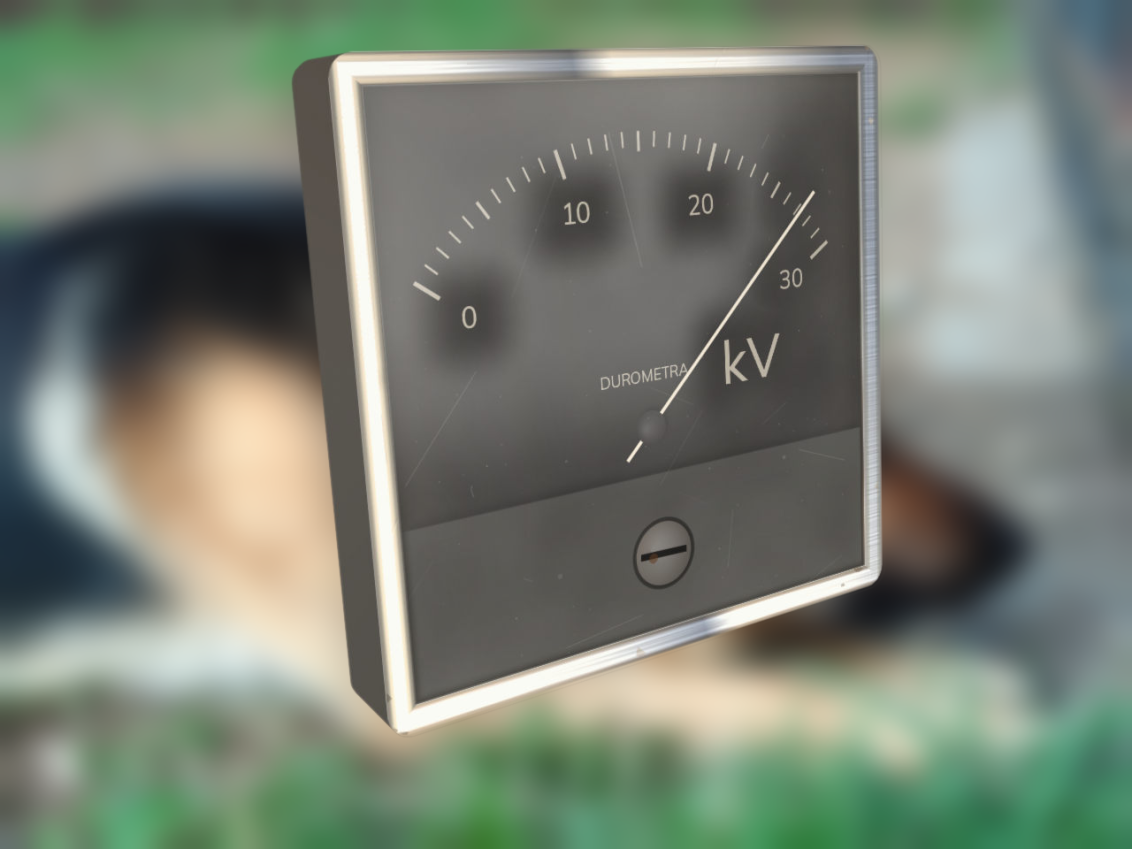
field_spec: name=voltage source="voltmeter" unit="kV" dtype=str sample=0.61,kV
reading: 27,kV
